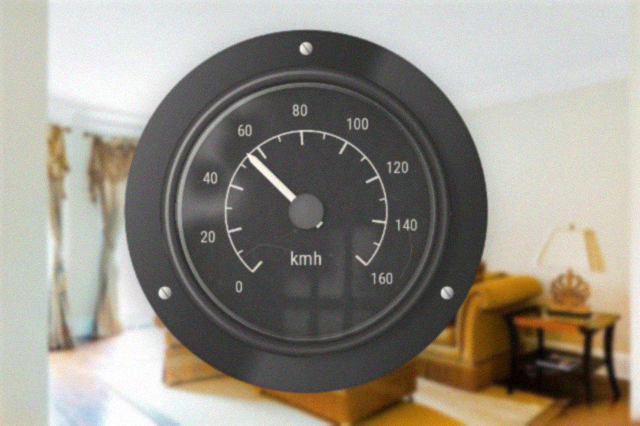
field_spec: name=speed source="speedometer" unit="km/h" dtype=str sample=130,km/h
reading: 55,km/h
